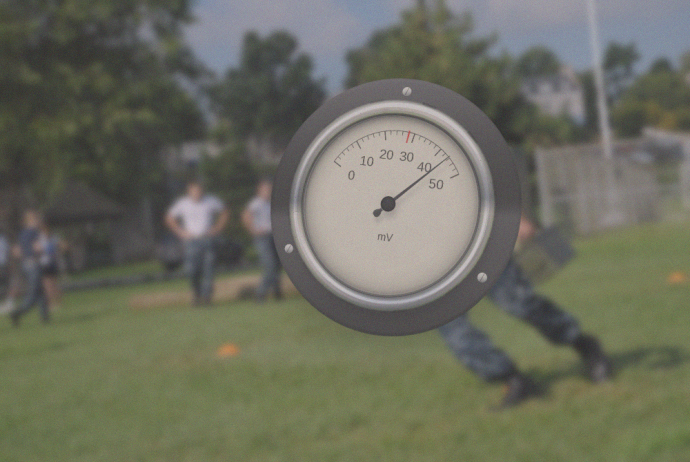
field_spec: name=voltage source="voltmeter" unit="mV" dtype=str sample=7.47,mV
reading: 44,mV
